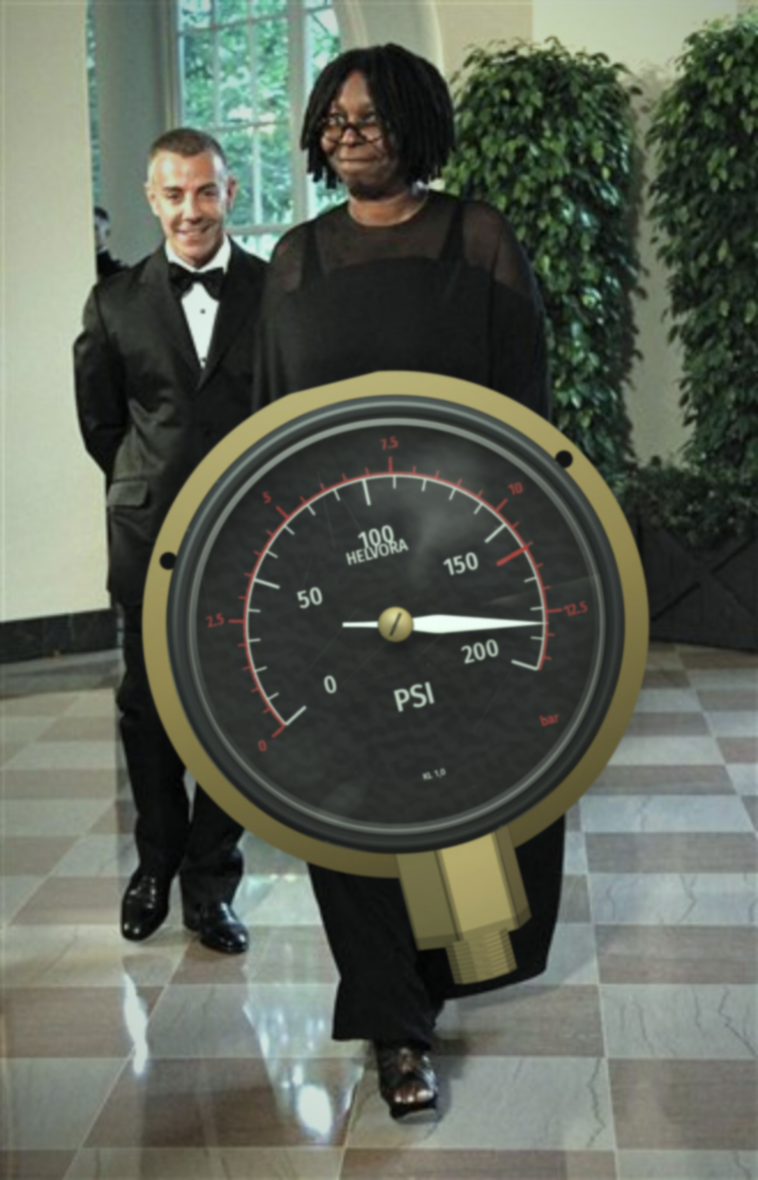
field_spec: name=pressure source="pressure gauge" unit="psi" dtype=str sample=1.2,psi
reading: 185,psi
